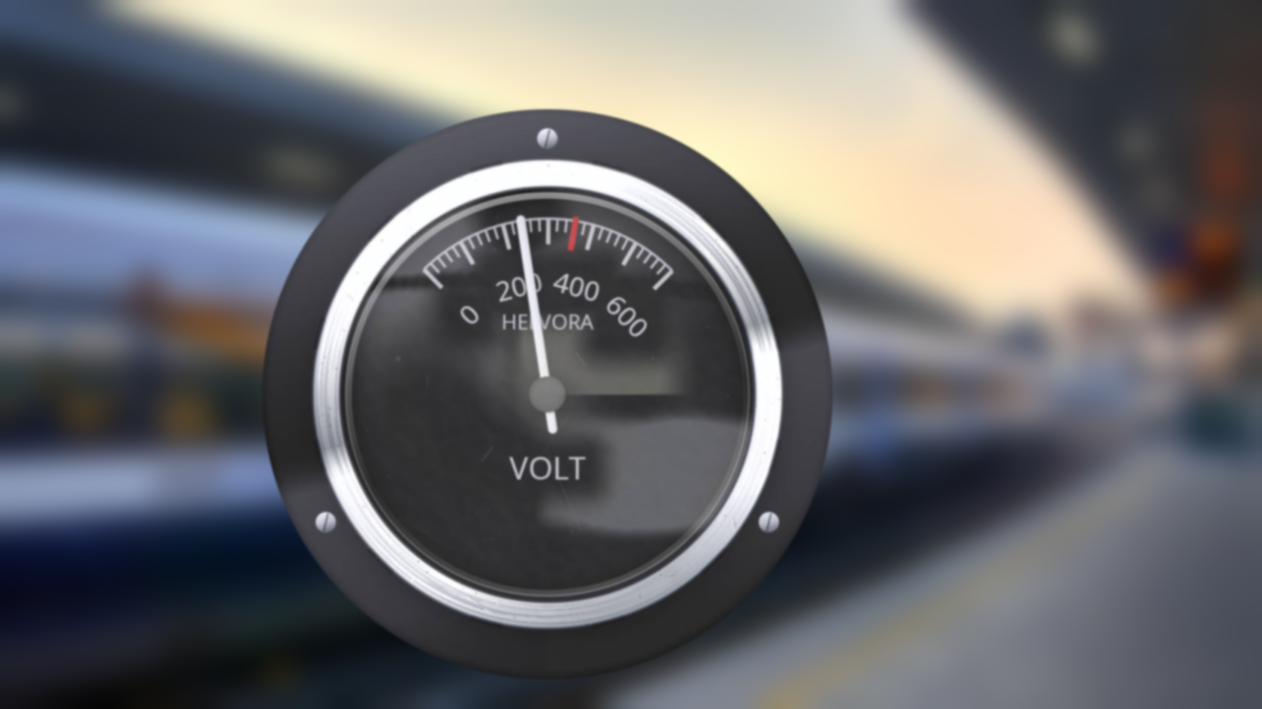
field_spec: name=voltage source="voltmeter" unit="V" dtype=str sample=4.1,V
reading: 240,V
